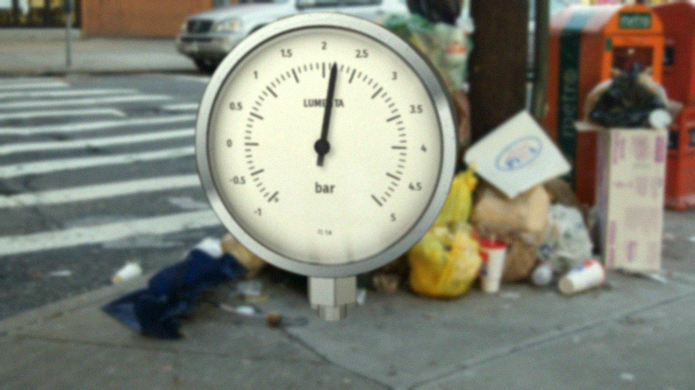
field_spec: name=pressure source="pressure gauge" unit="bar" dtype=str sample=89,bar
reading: 2.2,bar
